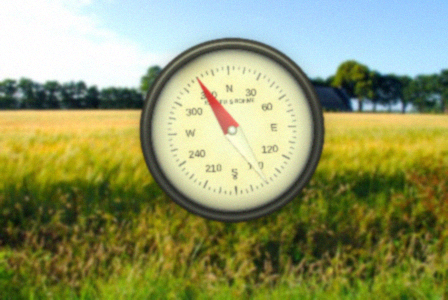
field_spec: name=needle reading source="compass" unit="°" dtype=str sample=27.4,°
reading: 330,°
